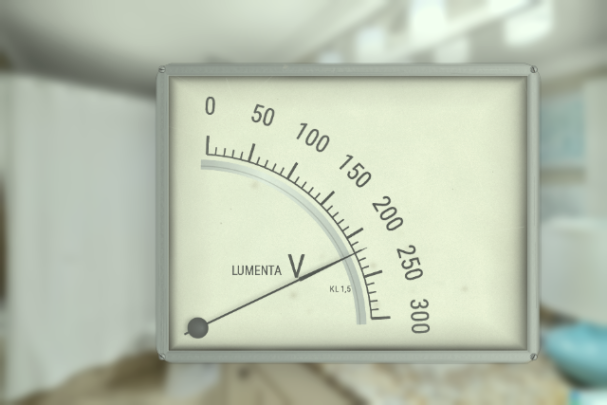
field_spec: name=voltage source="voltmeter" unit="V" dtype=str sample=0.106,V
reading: 220,V
